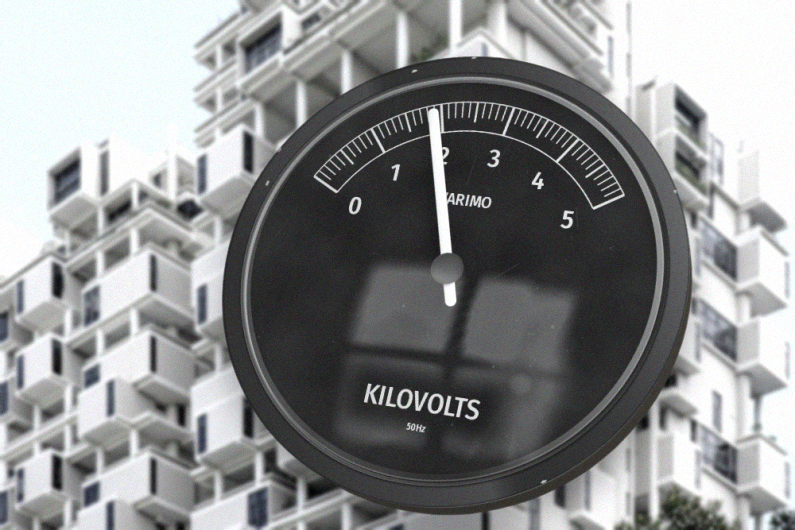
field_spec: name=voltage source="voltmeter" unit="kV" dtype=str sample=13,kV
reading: 1.9,kV
